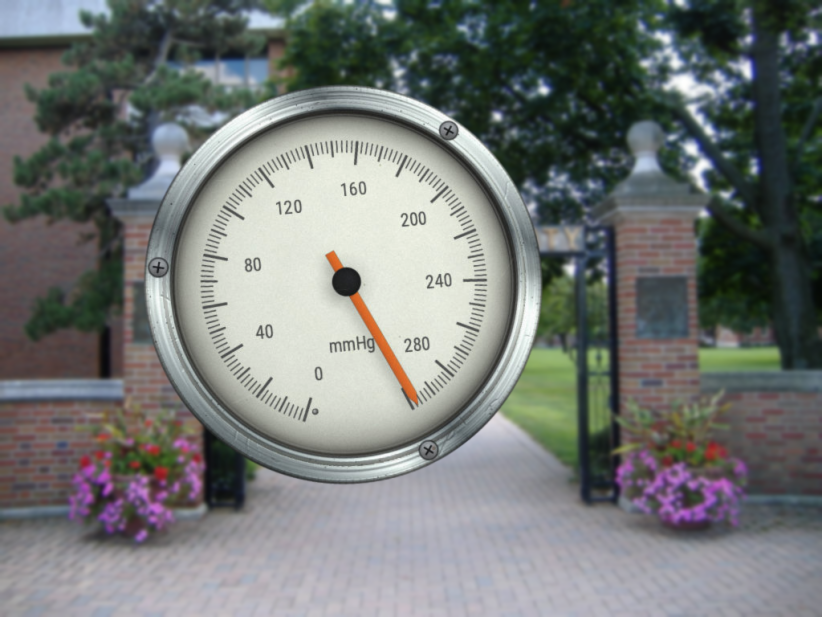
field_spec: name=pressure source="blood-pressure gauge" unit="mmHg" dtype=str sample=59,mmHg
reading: 298,mmHg
